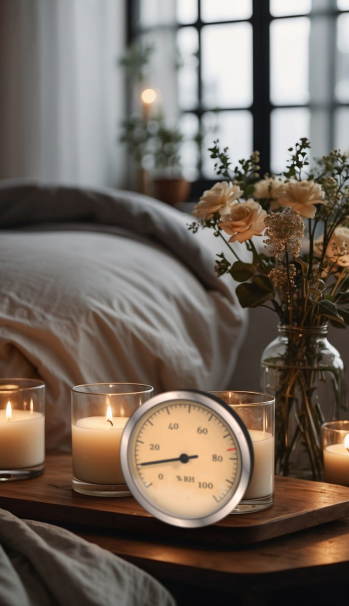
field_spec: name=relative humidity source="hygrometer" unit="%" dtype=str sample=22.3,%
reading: 10,%
